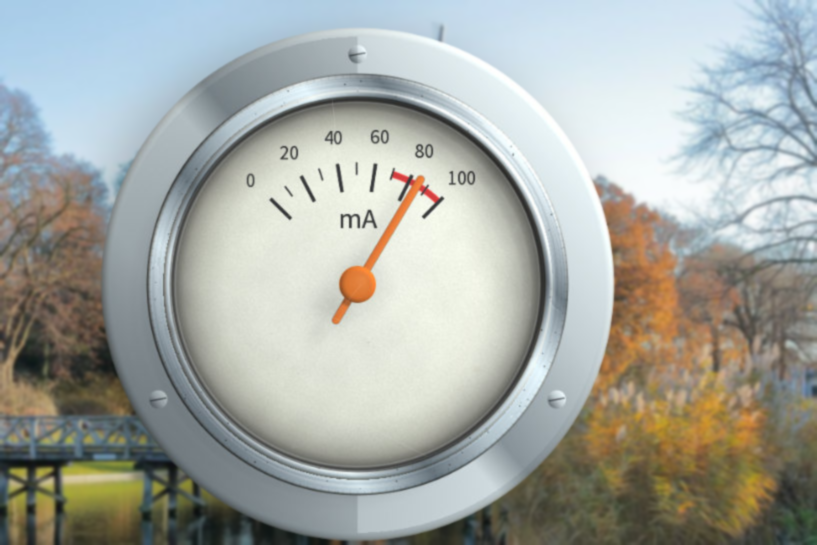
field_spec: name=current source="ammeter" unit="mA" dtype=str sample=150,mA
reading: 85,mA
